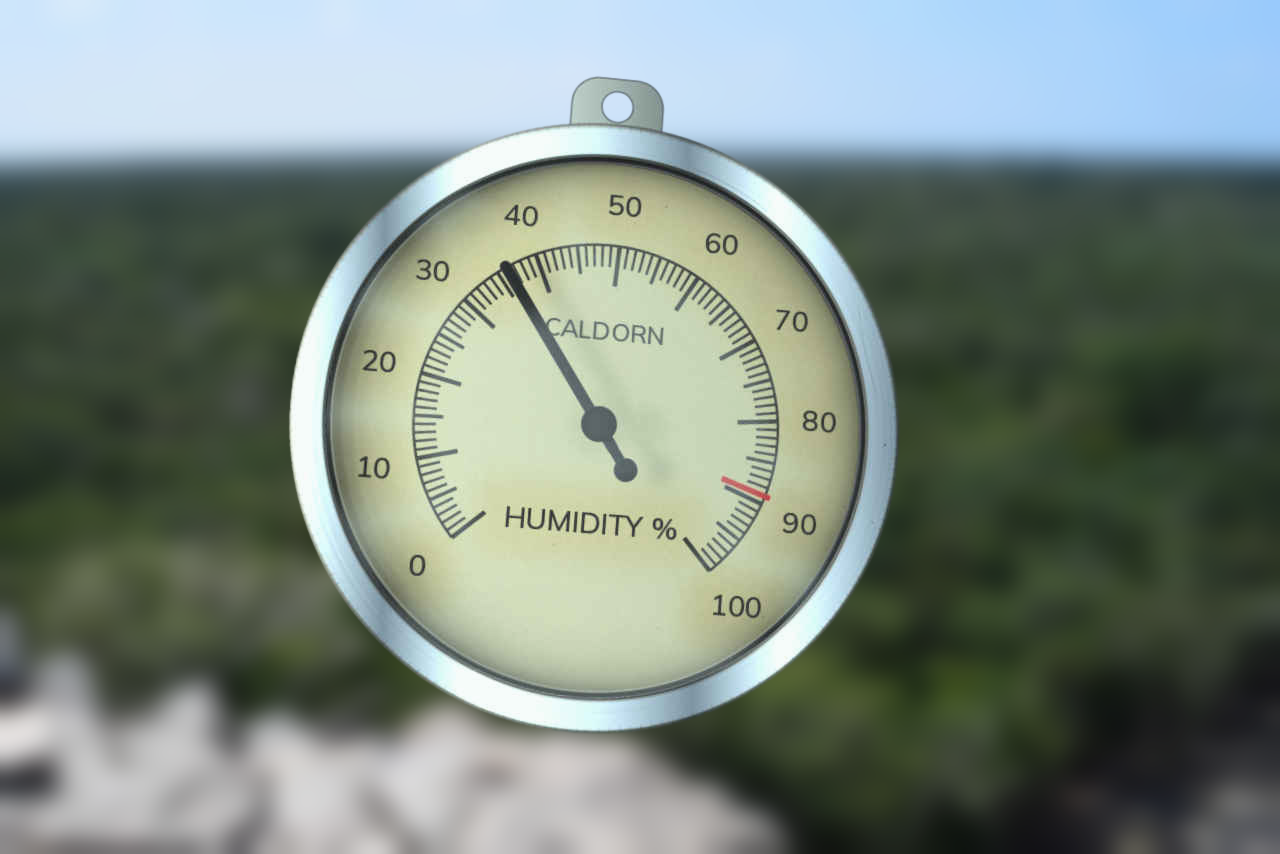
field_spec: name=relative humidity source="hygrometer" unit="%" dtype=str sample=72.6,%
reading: 36,%
